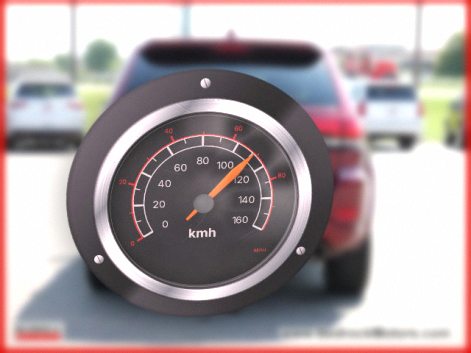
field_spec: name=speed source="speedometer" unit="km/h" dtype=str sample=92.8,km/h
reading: 110,km/h
